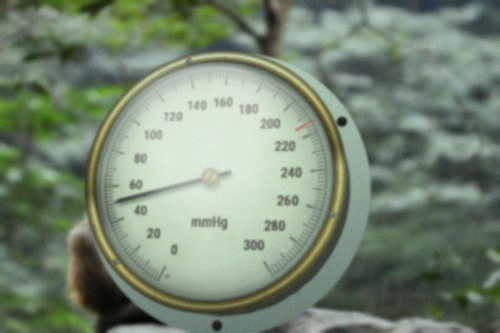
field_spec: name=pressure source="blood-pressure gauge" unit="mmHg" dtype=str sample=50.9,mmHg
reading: 50,mmHg
